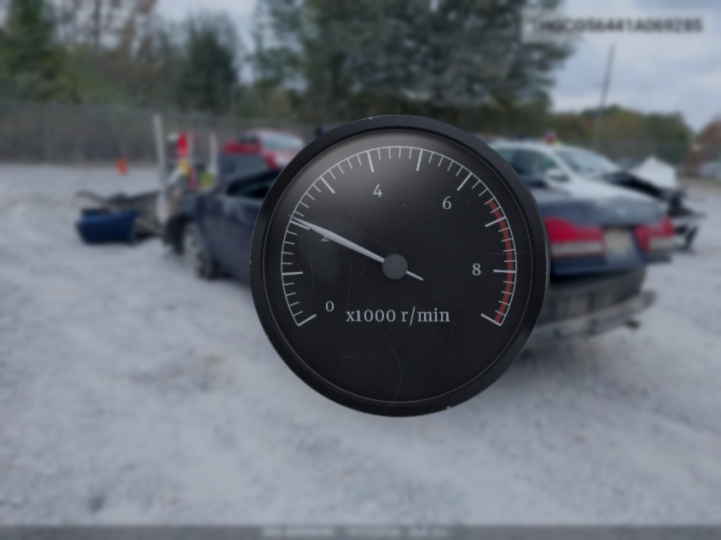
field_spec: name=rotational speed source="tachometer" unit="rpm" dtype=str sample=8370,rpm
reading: 2100,rpm
